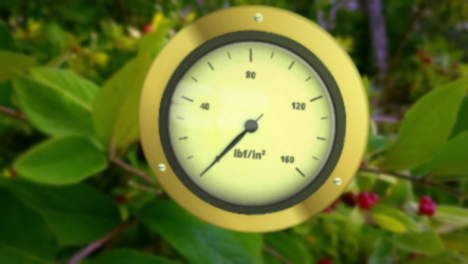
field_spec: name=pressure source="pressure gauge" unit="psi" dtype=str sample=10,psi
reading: 0,psi
